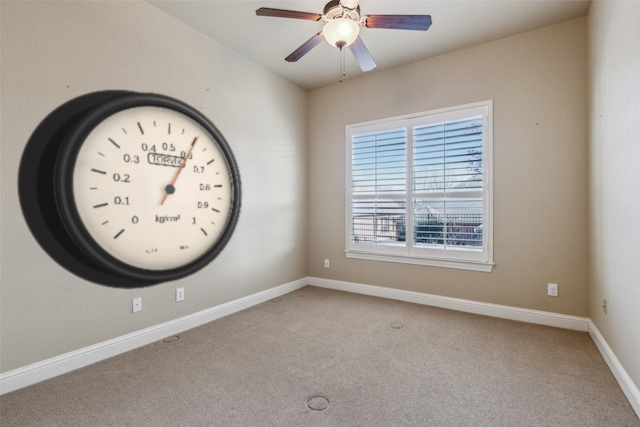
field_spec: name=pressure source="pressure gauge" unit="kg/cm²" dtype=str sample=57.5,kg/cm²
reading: 0.6,kg/cm²
